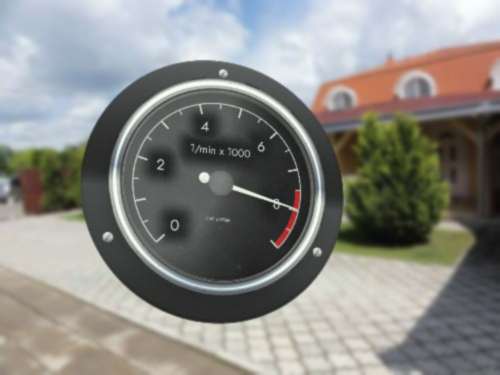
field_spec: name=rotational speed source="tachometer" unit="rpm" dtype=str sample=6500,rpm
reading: 8000,rpm
